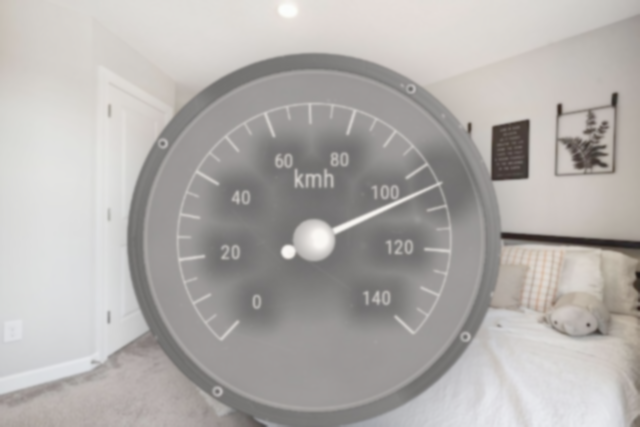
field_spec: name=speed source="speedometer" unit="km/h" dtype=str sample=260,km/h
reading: 105,km/h
